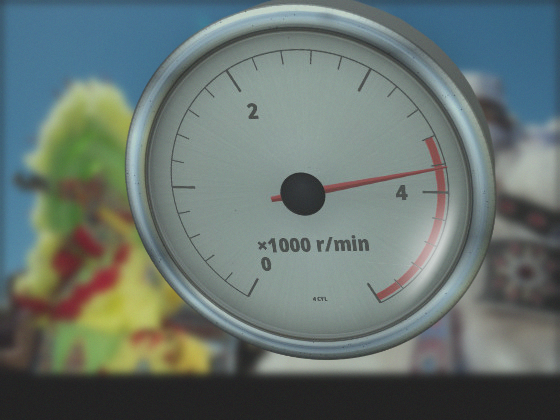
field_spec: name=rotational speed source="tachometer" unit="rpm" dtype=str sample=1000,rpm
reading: 3800,rpm
